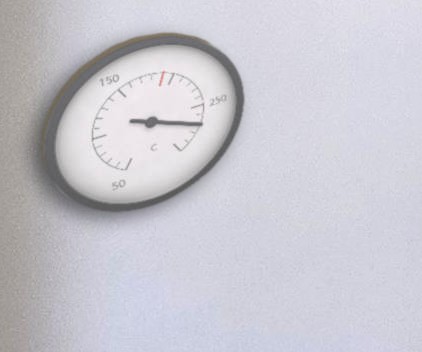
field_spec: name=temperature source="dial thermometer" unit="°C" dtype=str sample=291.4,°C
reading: 270,°C
